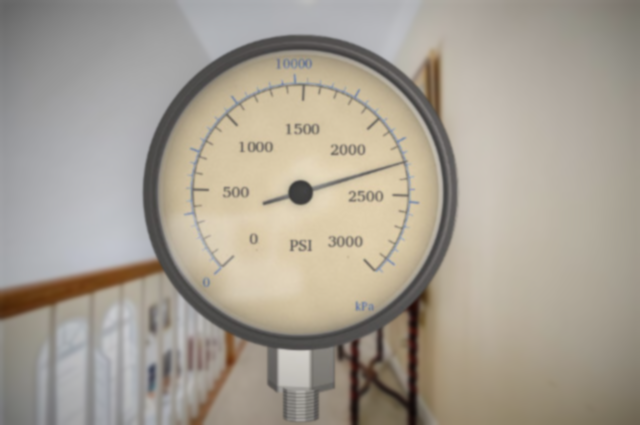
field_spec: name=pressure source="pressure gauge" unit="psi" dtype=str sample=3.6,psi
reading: 2300,psi
